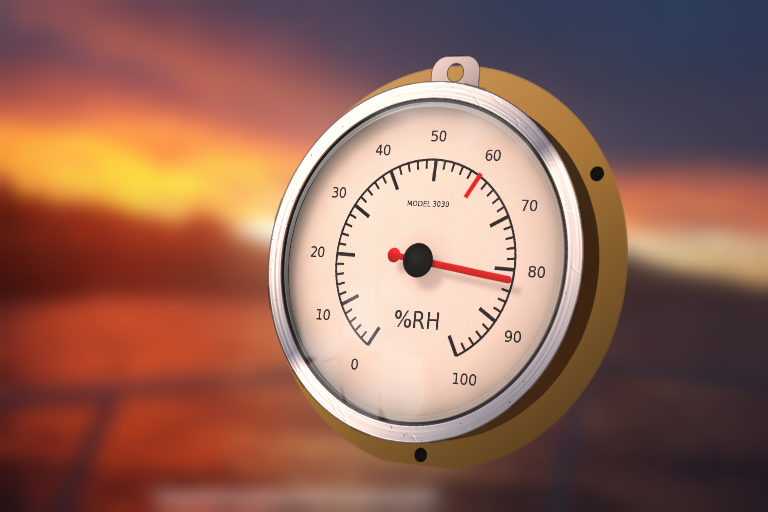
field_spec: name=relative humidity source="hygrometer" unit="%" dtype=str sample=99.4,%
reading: 82,%
